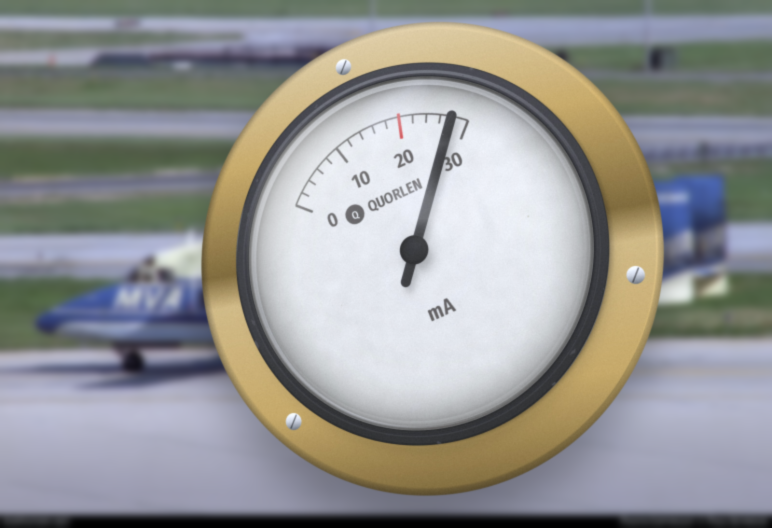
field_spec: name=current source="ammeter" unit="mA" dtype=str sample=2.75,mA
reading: 28,mA
